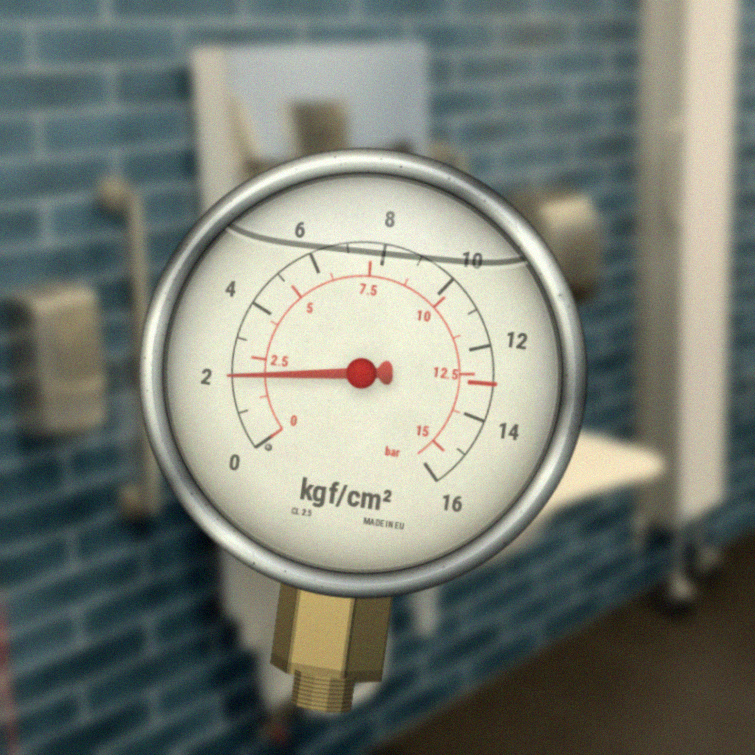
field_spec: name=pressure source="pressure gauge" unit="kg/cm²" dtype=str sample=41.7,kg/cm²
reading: 2,kg/cm²
